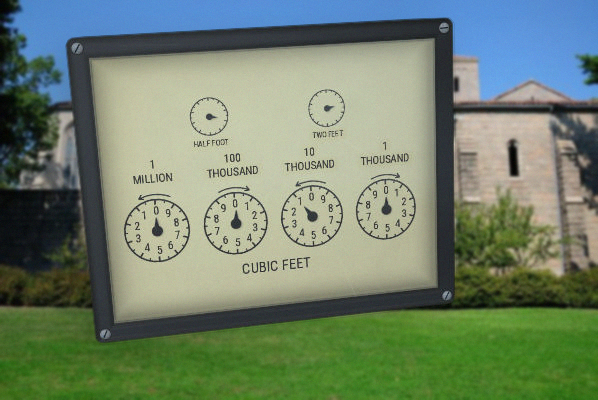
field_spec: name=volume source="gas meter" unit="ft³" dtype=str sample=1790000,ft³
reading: 1000,ft³
